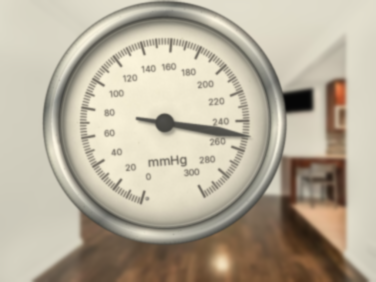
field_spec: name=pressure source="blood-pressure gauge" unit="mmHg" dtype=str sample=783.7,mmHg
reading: 250,mmHg
